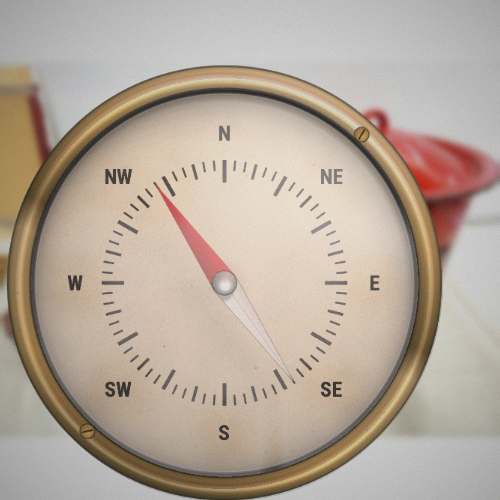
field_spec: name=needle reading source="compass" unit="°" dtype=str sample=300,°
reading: 325,°
